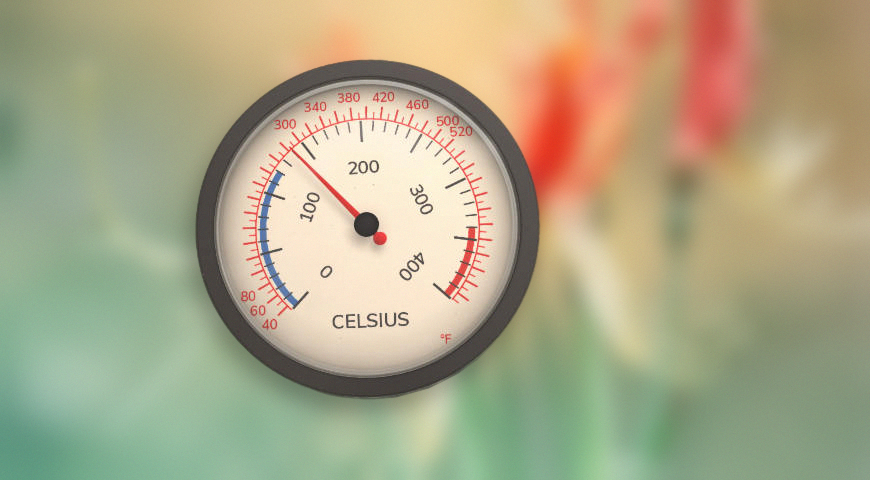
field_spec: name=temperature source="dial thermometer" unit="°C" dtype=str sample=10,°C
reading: 140,°C
